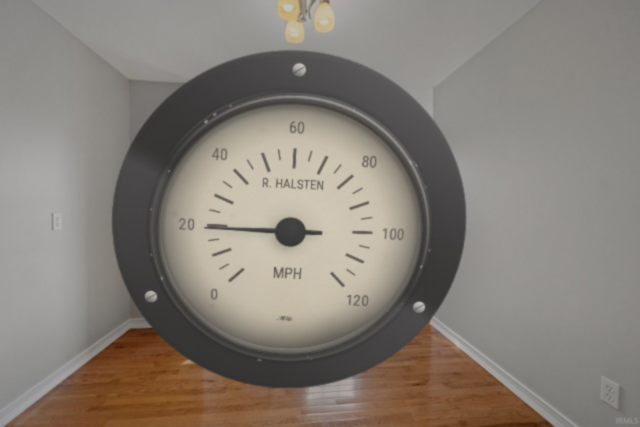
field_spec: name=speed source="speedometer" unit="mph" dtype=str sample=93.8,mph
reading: 20,mph
